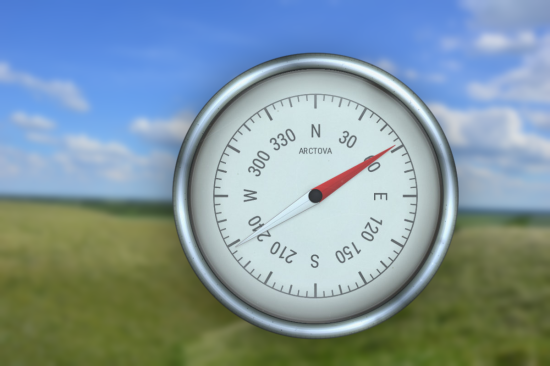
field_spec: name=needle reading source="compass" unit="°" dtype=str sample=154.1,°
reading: 57.5,°
